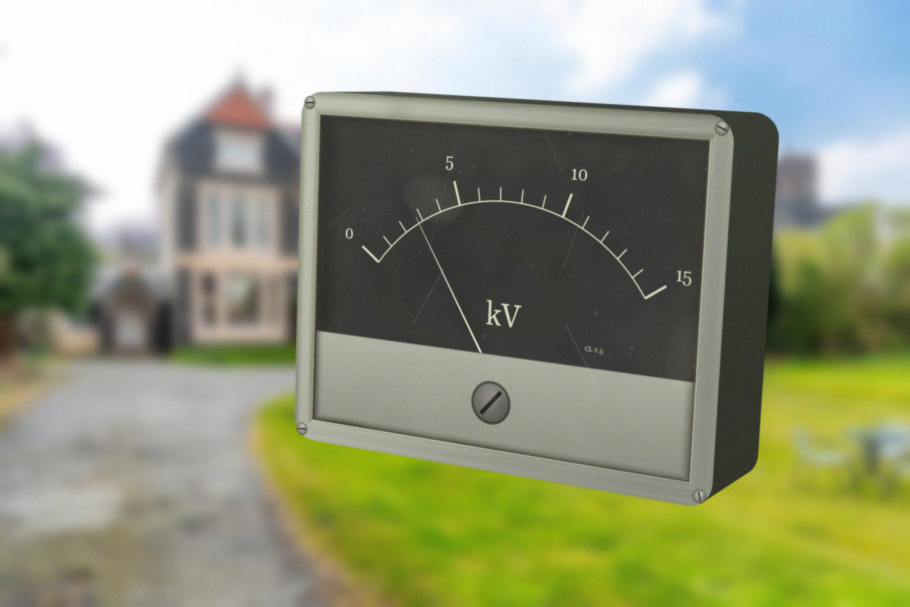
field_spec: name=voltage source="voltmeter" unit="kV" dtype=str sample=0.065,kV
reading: 3,kV
